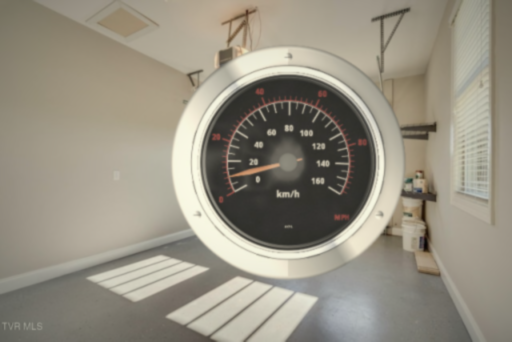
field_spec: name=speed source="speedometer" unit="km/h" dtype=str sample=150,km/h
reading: 10,km/h
